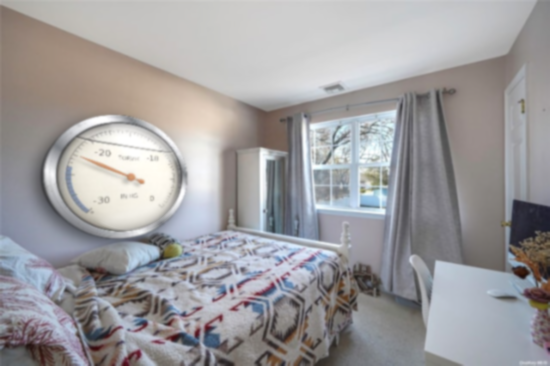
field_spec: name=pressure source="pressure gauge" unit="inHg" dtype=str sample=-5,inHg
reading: -22.5,inHg
